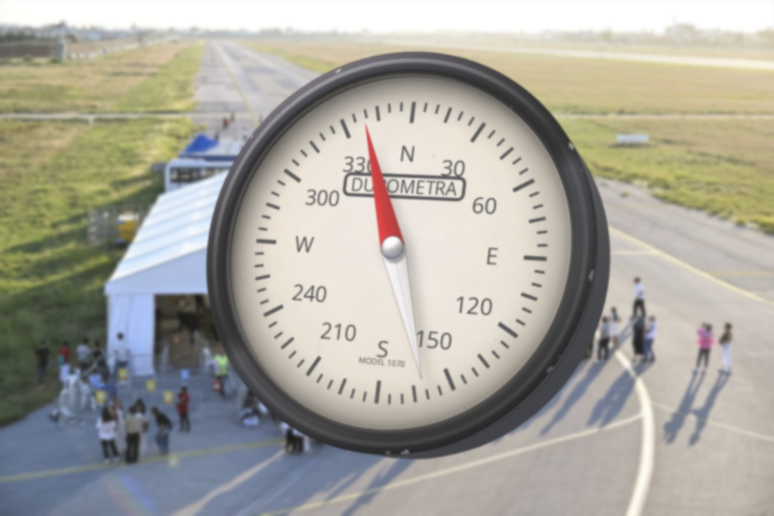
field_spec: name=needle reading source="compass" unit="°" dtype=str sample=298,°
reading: 340,°
